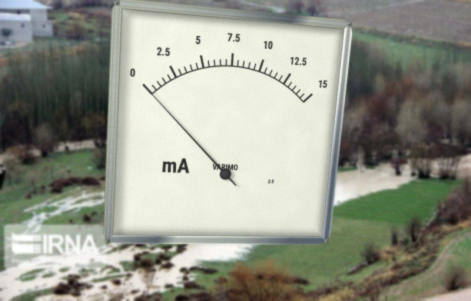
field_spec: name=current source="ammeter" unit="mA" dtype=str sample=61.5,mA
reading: 0,mA
